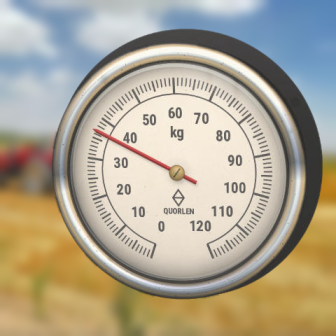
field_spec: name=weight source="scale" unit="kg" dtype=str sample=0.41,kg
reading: 37,kg
